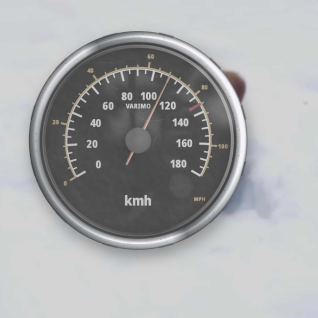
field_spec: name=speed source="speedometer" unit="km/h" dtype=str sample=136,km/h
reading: 110,km/h
